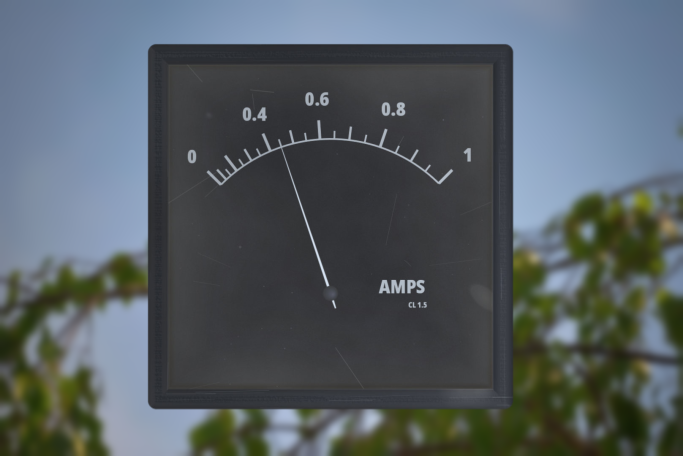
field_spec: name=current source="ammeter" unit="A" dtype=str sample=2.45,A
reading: 0.45,A
